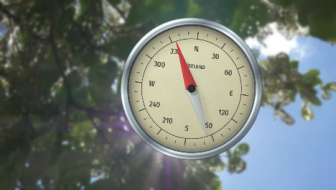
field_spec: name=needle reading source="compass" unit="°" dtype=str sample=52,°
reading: 335,°
